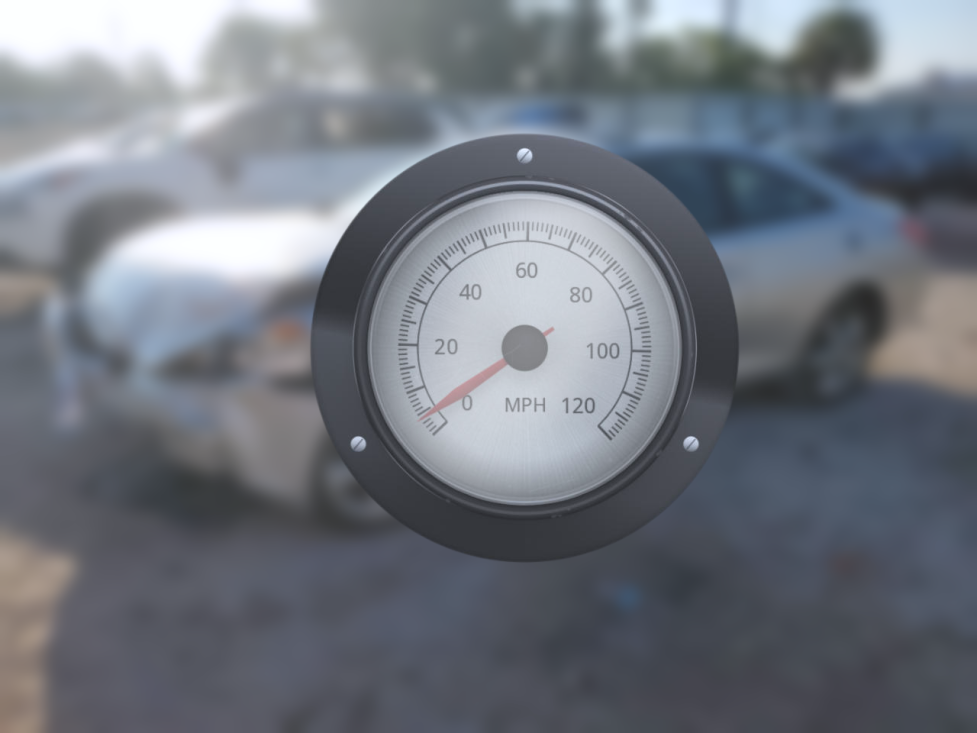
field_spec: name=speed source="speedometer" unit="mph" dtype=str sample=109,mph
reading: 4,mph
